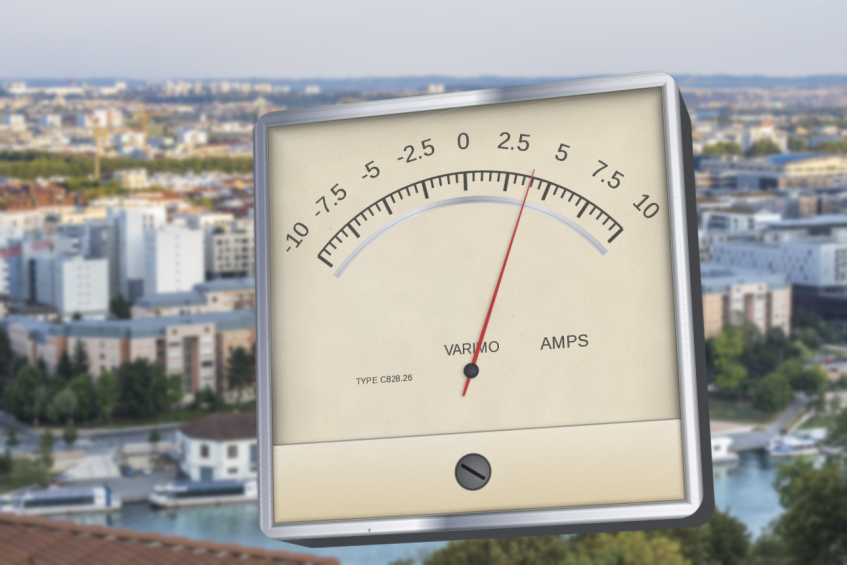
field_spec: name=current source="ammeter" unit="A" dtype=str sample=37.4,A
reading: 4,A
